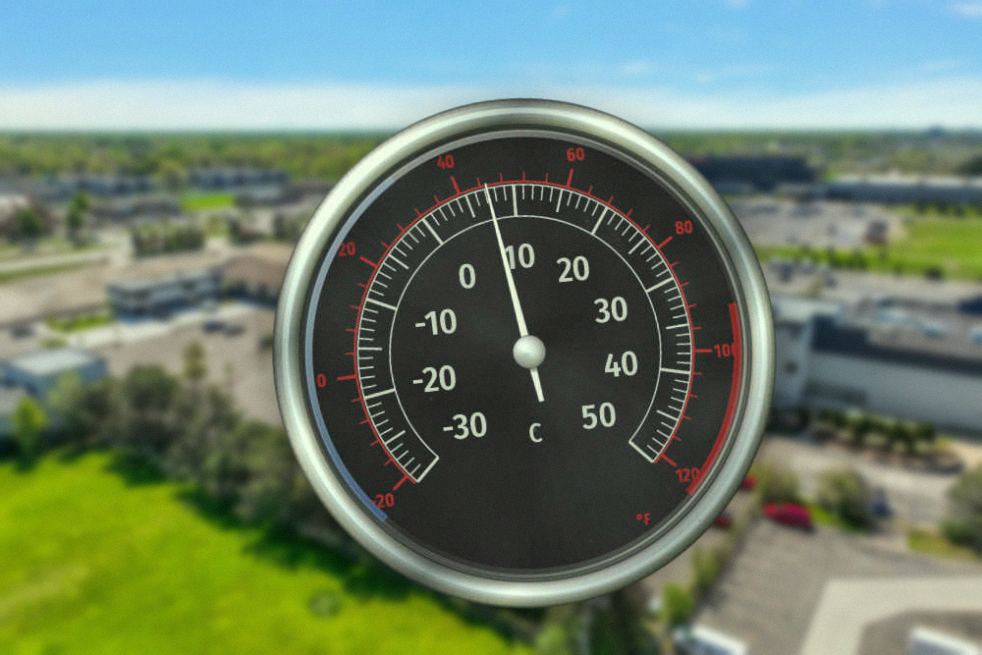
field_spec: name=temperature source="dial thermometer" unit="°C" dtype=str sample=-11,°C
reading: 7,°C
